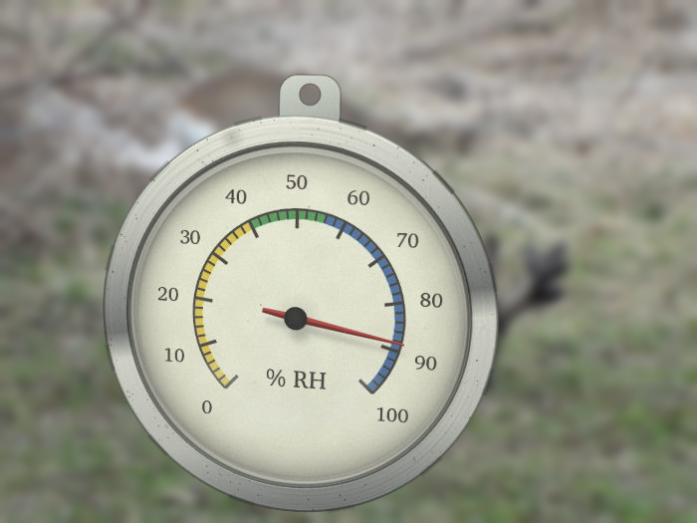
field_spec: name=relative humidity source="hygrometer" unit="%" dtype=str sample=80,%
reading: 88,%
